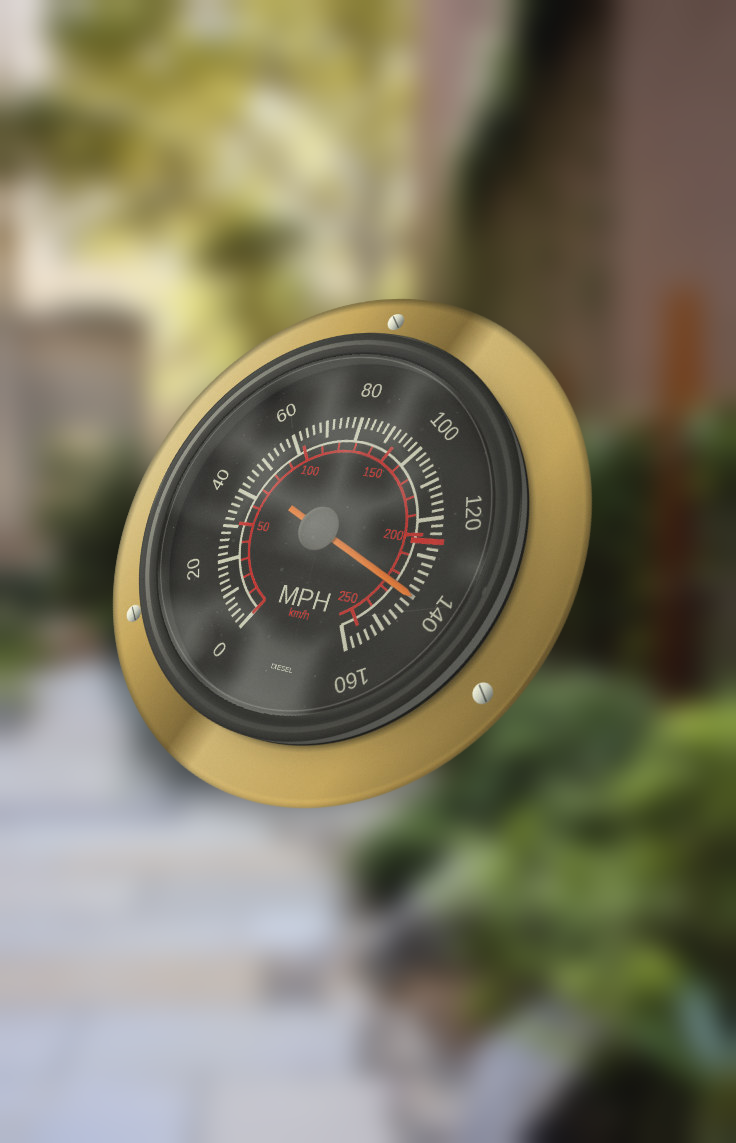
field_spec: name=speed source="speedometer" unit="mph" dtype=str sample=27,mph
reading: 140,mph
